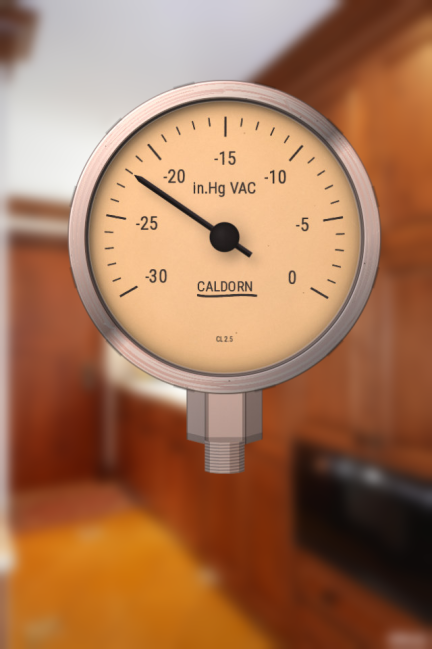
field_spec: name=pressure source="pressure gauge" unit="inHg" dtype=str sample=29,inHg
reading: -22,inHg
